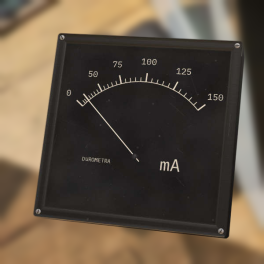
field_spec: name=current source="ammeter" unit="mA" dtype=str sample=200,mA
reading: 25,mA
